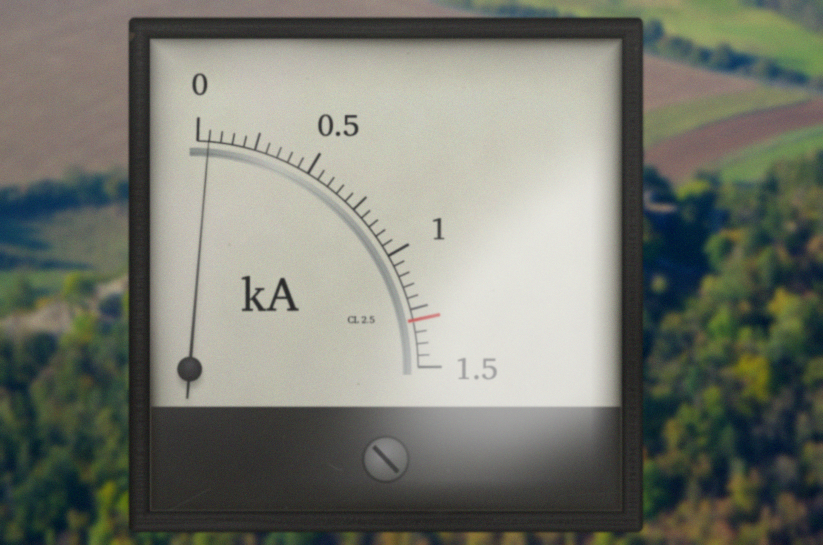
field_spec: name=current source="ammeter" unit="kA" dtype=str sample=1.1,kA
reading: 0.05,kA
